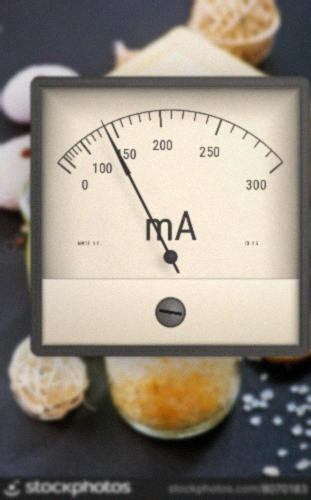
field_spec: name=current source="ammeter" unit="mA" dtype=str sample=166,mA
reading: 140,mA
